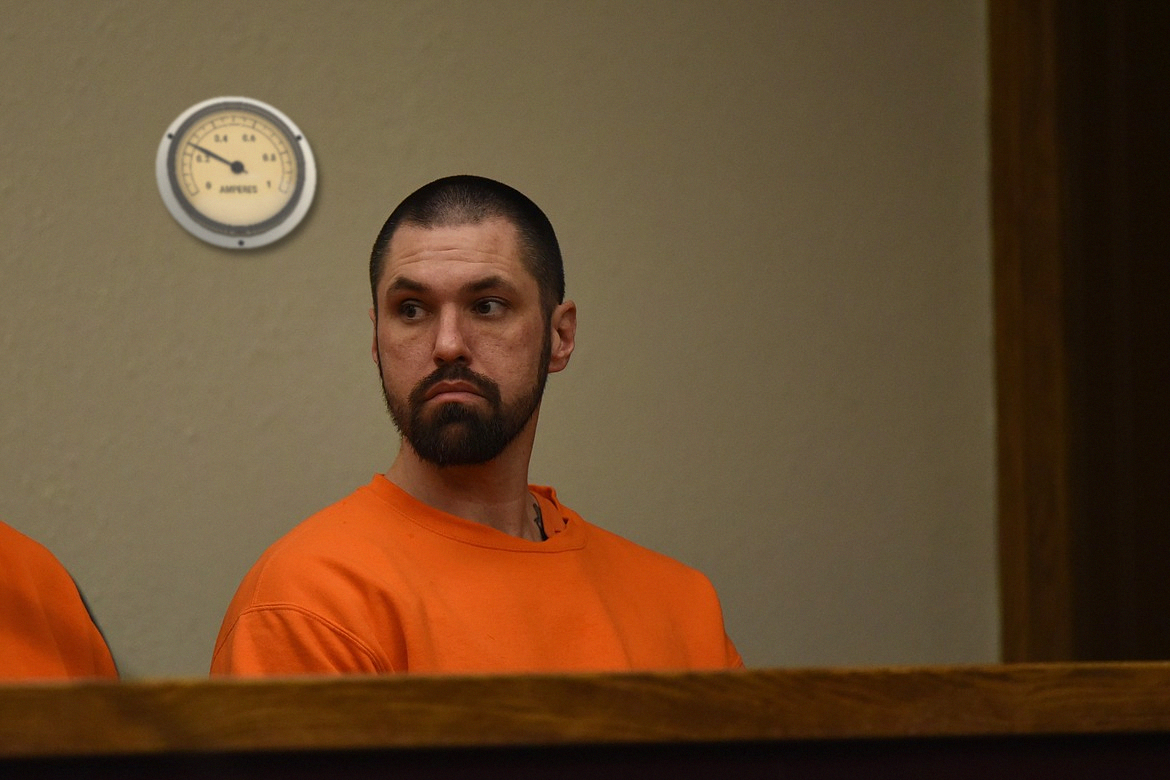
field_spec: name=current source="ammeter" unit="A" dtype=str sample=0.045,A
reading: 0.25,A
